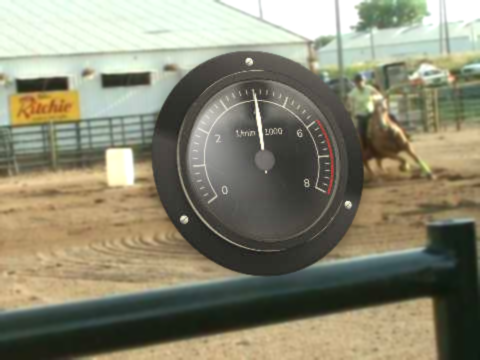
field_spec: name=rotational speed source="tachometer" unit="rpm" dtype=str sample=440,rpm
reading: 4000,rpm
